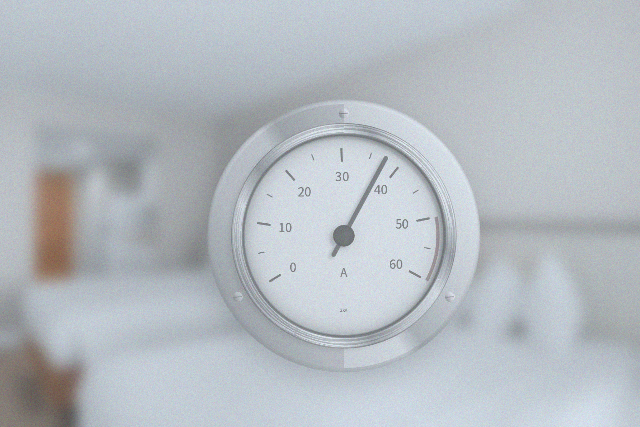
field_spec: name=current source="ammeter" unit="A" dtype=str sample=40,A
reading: 37.5,A
